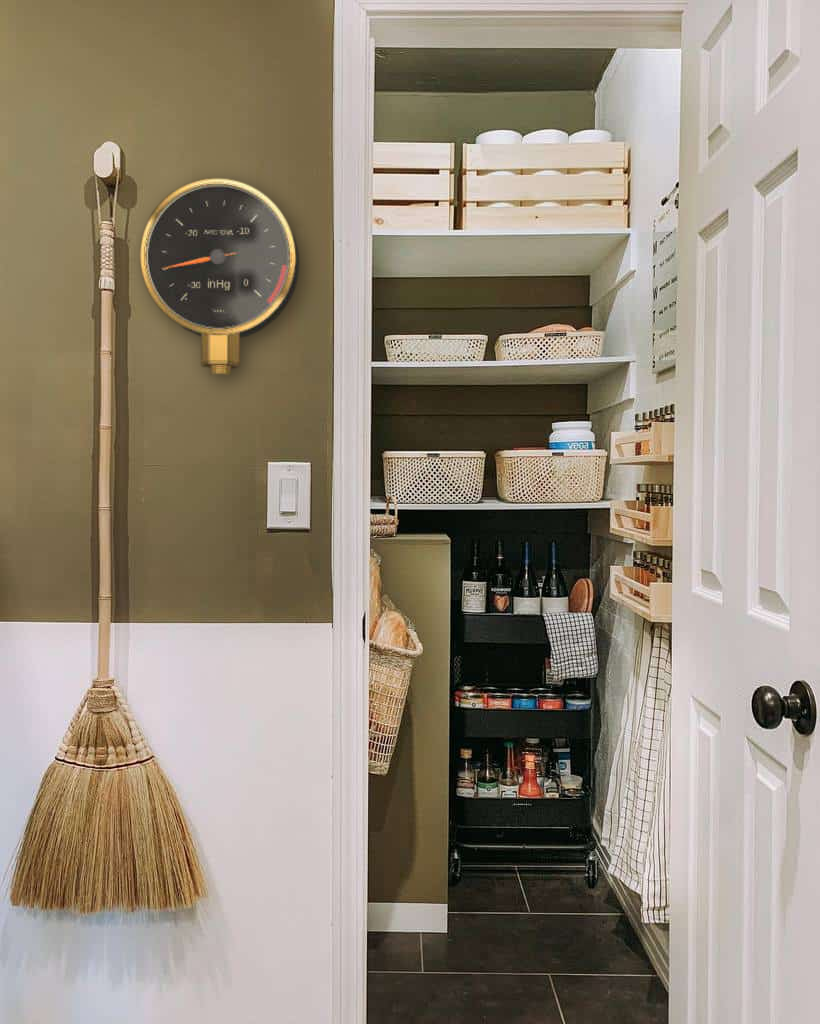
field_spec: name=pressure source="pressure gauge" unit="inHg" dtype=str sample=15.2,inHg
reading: -26,inHg
